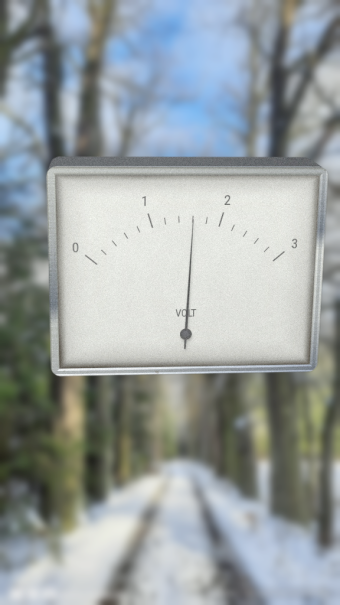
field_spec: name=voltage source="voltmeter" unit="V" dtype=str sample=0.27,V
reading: 1.6,V
